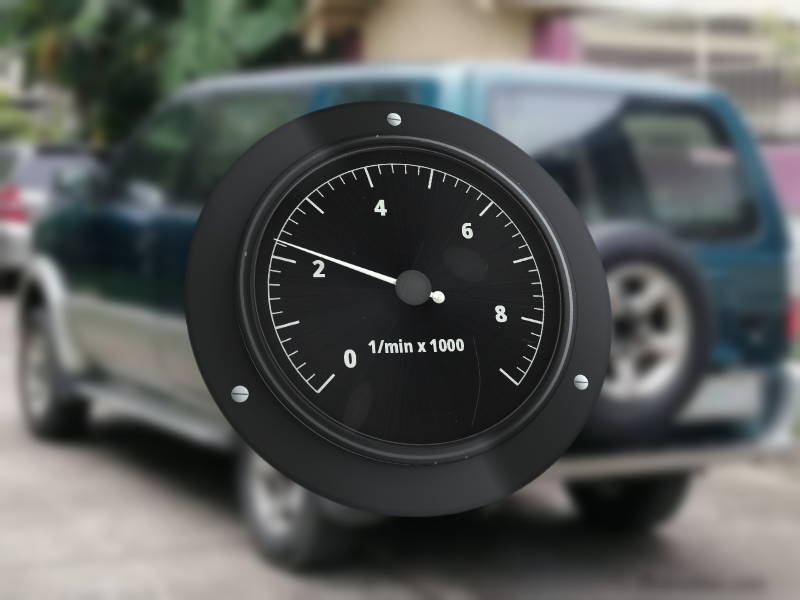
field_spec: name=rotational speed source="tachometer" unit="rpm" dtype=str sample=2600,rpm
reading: 2200,rpm
